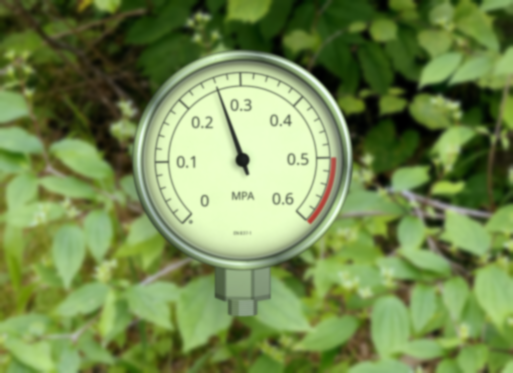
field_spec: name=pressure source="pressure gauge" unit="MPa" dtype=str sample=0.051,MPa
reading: 0.26,MPa
